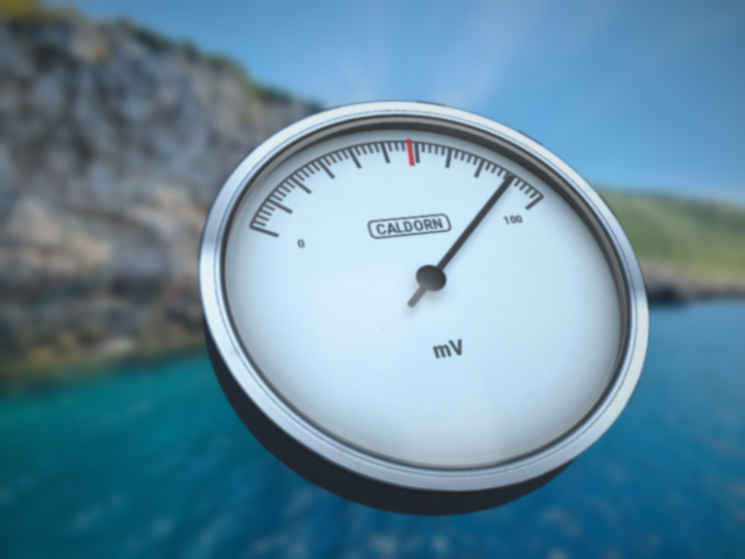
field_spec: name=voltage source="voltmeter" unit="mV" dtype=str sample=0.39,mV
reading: 90,mV
